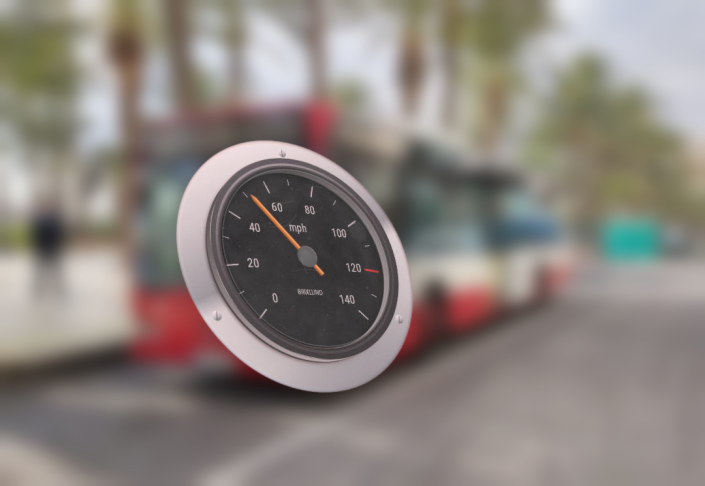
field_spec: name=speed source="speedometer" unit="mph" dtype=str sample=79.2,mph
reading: 50,mph
